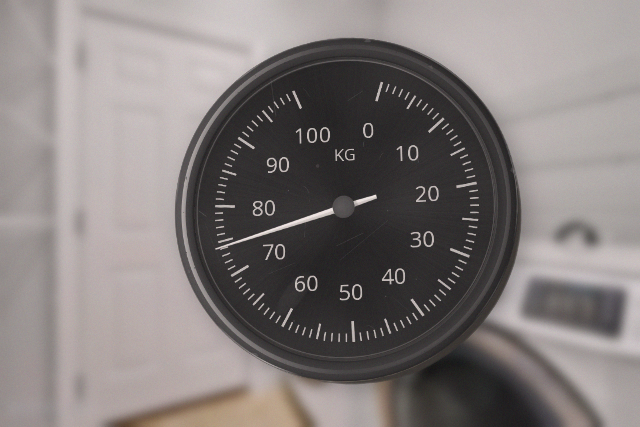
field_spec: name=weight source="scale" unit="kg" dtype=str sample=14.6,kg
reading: 74,kg
